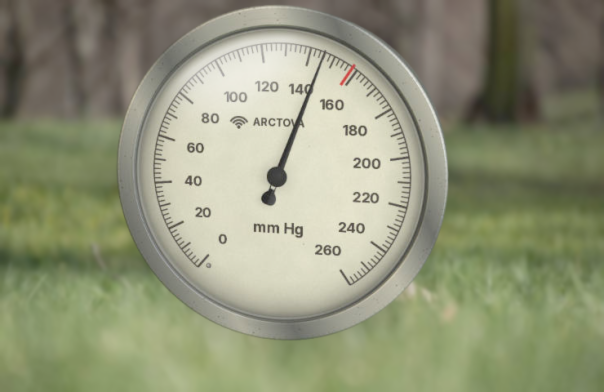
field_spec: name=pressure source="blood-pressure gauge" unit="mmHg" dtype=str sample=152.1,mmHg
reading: 146,mmHg
